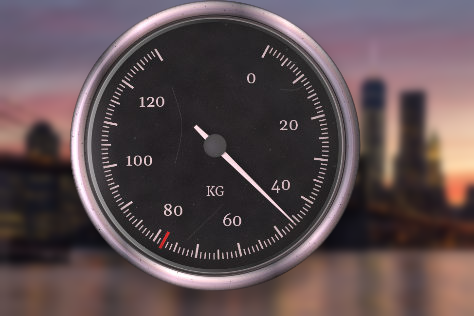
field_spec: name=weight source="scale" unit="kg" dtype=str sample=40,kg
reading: 46,kg
